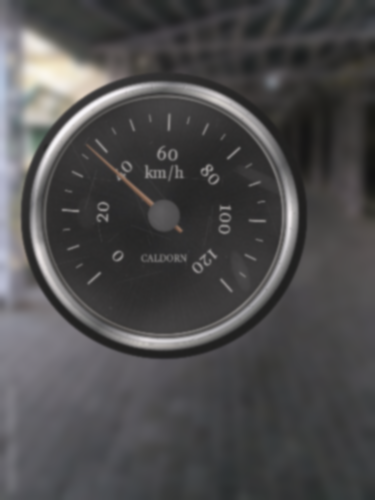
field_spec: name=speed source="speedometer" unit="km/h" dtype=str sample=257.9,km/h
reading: 37.5,km/h
